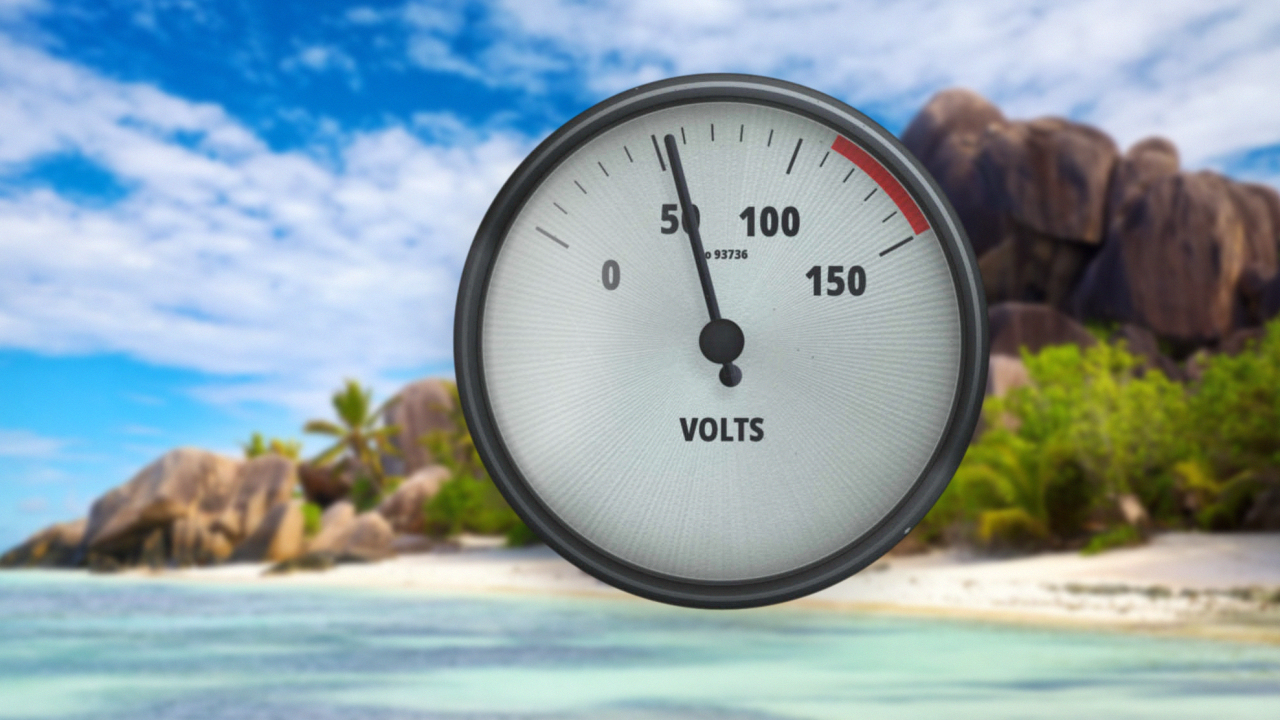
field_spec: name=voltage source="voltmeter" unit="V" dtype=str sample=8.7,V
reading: 55,V
